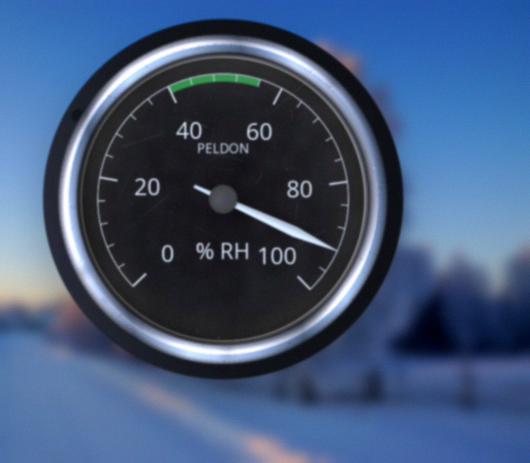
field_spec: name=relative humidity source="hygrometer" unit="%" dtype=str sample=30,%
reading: 92,%
